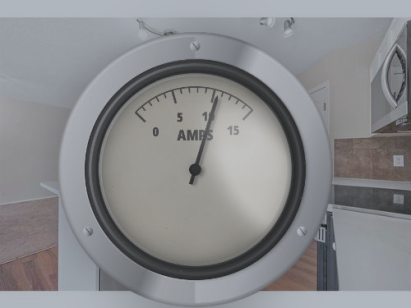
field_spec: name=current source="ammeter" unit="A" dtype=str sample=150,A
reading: 10.5,A
